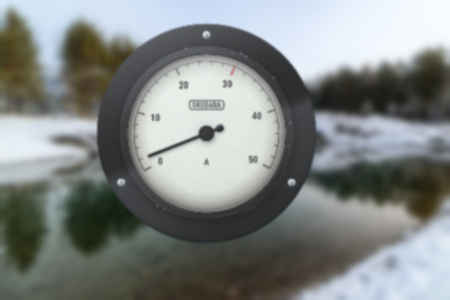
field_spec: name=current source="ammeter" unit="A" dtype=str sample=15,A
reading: 2,A
